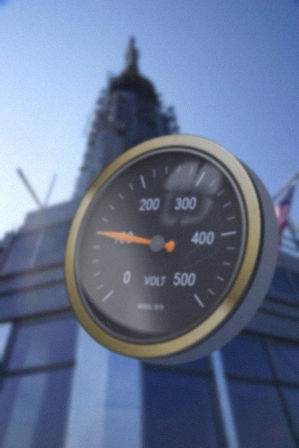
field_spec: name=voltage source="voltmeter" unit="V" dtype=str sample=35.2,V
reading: 100,V
